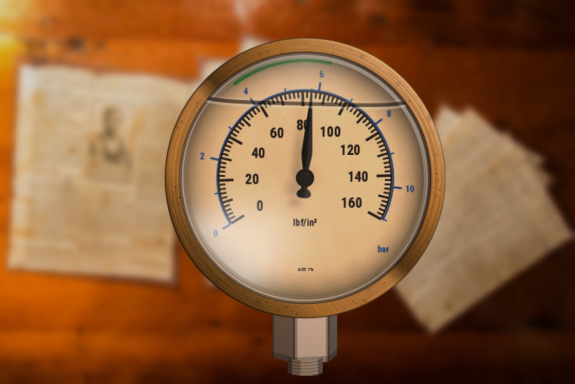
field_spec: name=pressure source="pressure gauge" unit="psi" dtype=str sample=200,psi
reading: 84,psi
